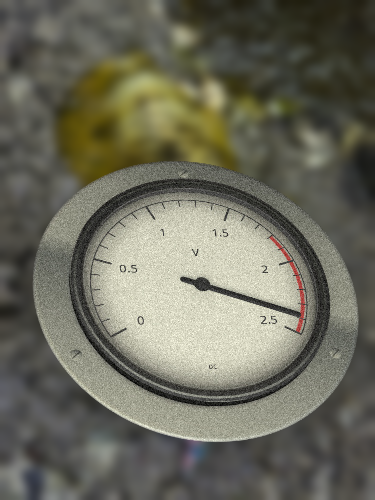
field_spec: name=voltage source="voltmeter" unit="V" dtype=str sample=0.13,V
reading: 2.4,V
